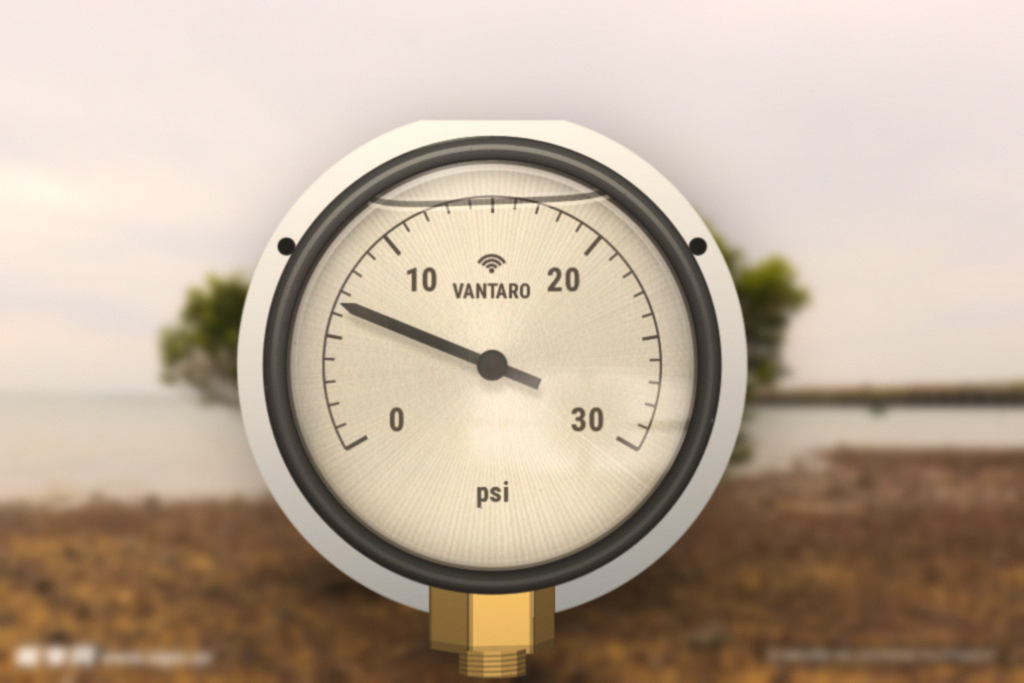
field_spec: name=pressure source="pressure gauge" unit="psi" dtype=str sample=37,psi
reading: 6.5,psi
